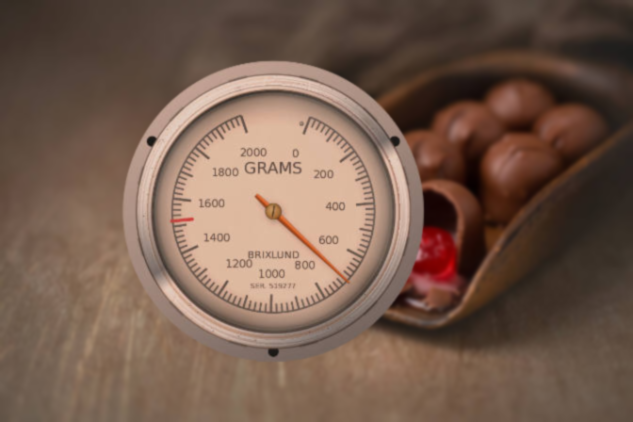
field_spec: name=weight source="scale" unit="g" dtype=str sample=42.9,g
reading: 700,g
